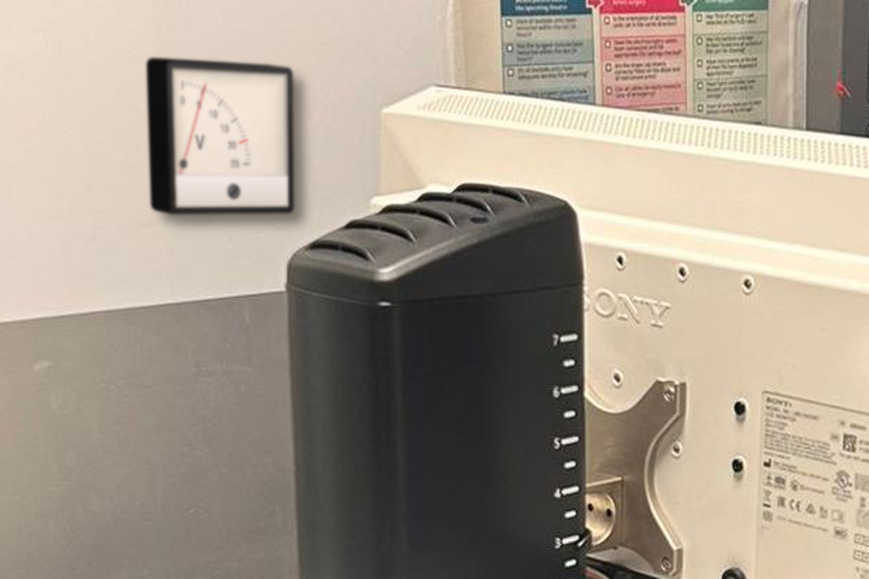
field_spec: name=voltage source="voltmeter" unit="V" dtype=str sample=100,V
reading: 5,V
